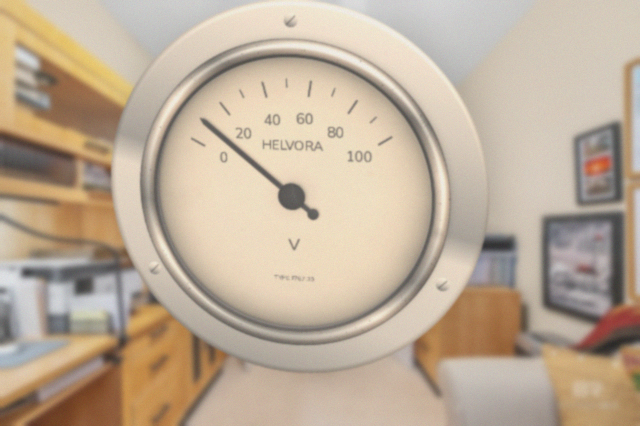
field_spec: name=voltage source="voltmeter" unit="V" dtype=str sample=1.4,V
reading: 10,V
